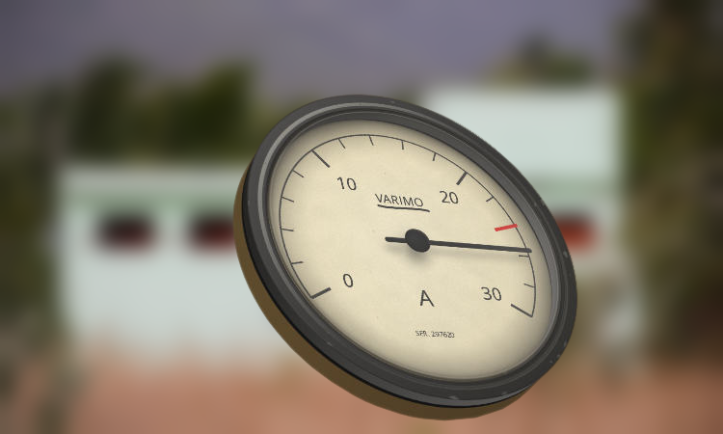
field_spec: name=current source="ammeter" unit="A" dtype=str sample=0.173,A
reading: 26,A
